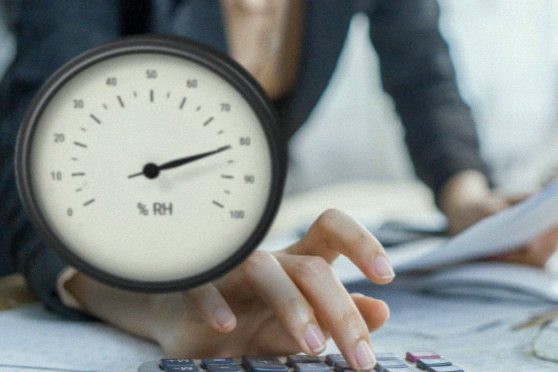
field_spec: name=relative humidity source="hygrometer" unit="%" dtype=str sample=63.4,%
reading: 80,%
